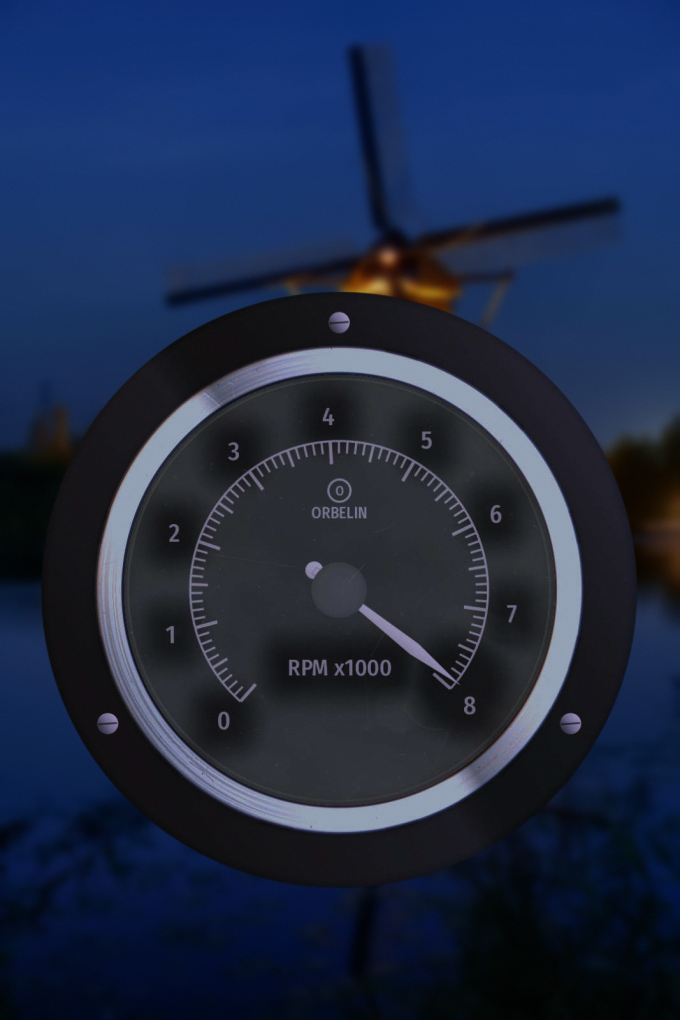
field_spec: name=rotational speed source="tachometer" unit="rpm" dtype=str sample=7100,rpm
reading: 7900,rpm
